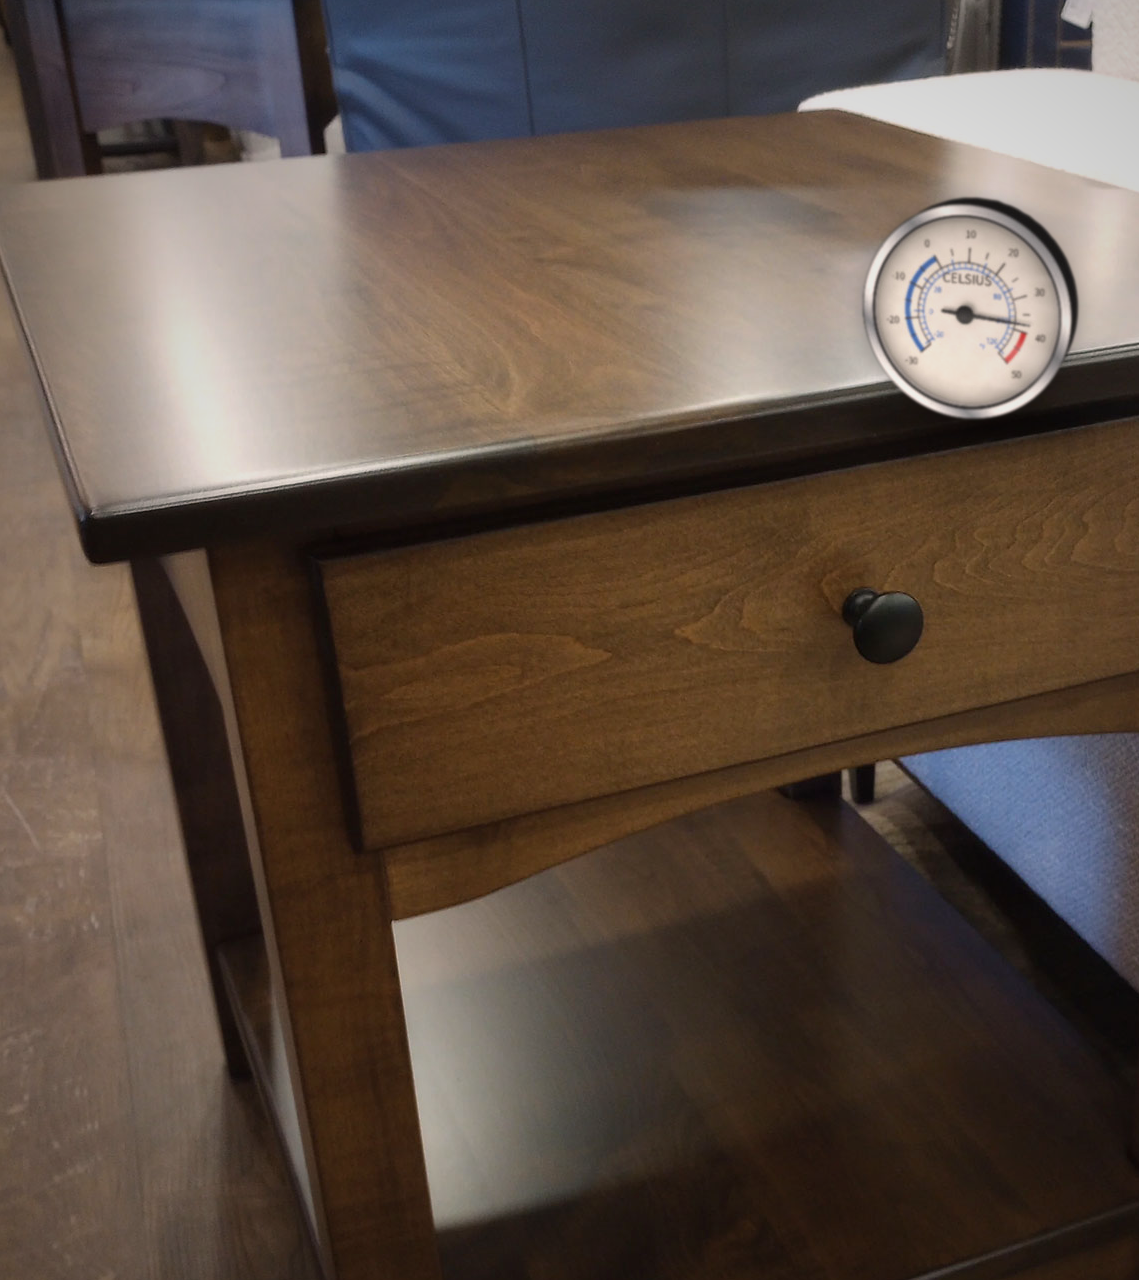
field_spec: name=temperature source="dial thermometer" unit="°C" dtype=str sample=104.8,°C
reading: 37.5,°C
